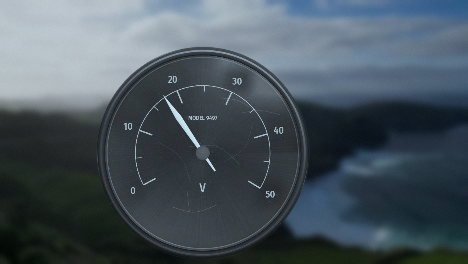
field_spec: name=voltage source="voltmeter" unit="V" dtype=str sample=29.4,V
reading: 17.5,V
